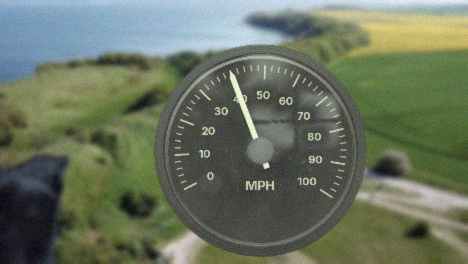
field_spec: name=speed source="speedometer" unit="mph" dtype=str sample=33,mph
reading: 40,mph
